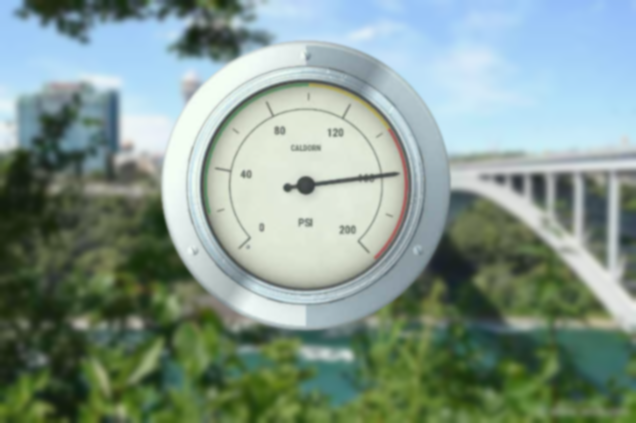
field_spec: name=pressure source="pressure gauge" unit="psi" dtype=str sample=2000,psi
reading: 160,psi
